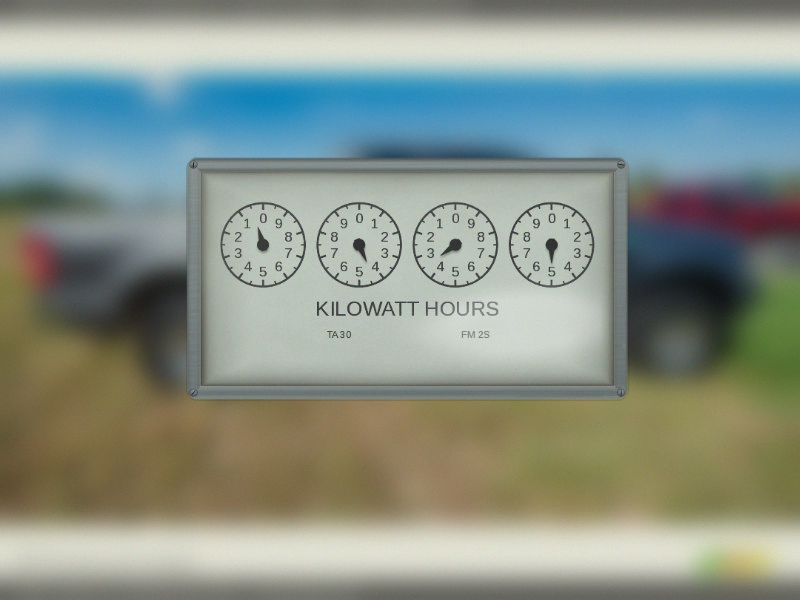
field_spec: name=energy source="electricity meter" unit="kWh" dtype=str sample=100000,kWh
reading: 435,kWh
